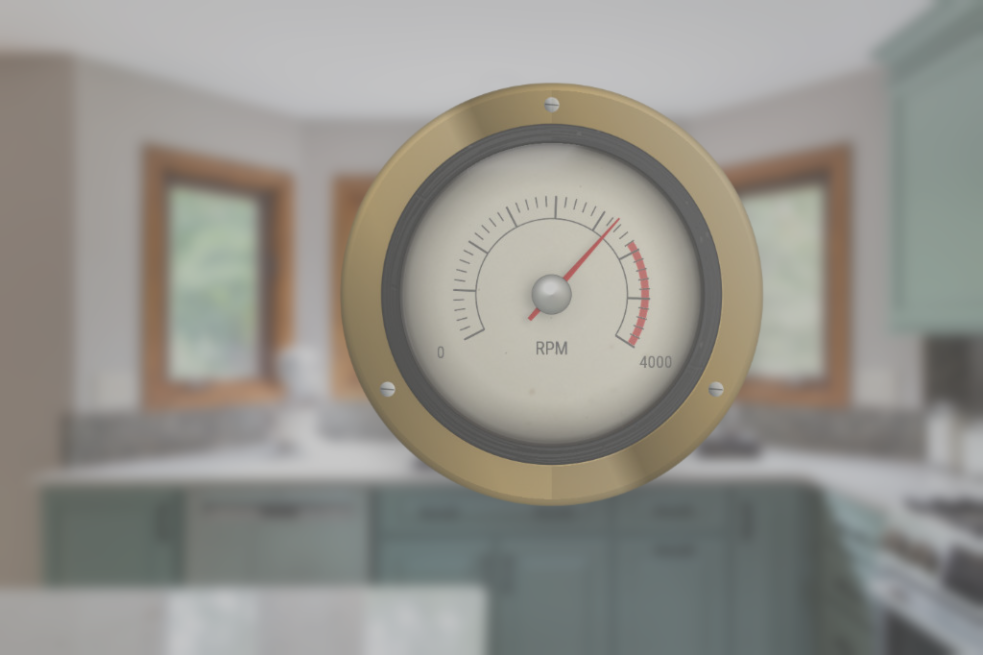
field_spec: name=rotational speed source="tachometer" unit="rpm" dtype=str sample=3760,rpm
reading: 2650,rpm
